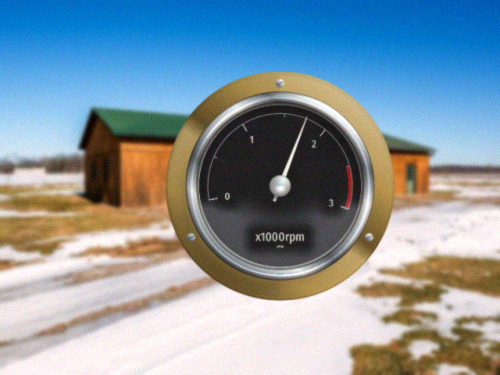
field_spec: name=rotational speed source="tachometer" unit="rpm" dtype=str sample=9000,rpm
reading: 1750,rpm
